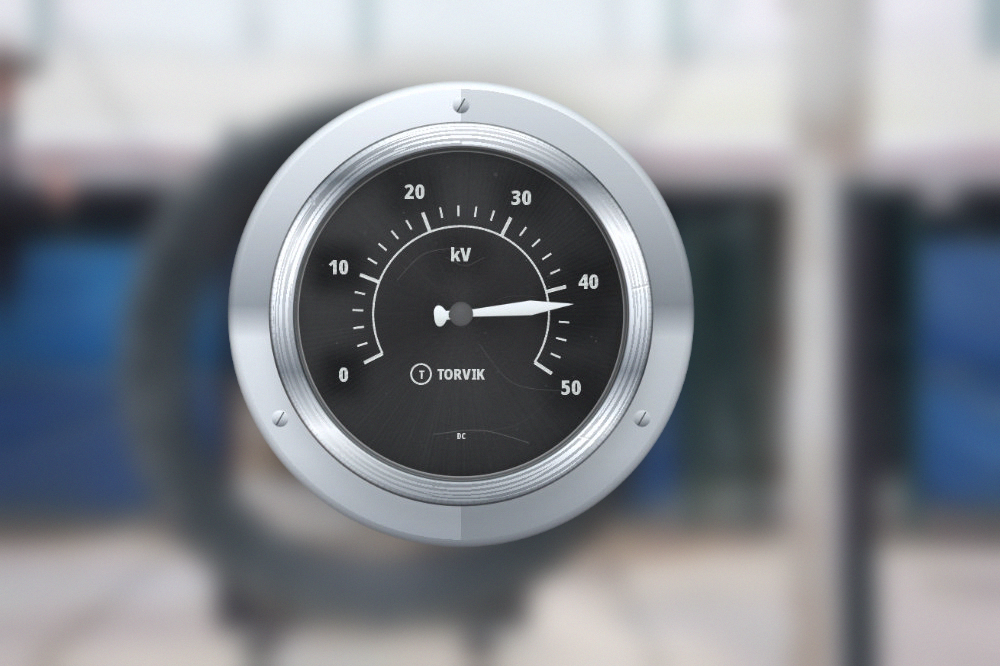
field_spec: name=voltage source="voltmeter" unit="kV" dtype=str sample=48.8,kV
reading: 42,kV
